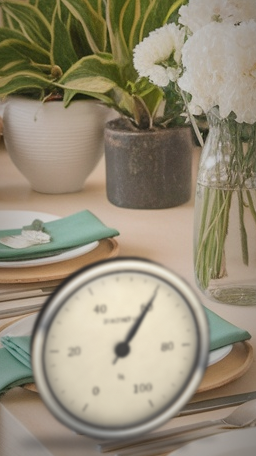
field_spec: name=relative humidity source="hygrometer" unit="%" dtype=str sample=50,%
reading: 60,%
